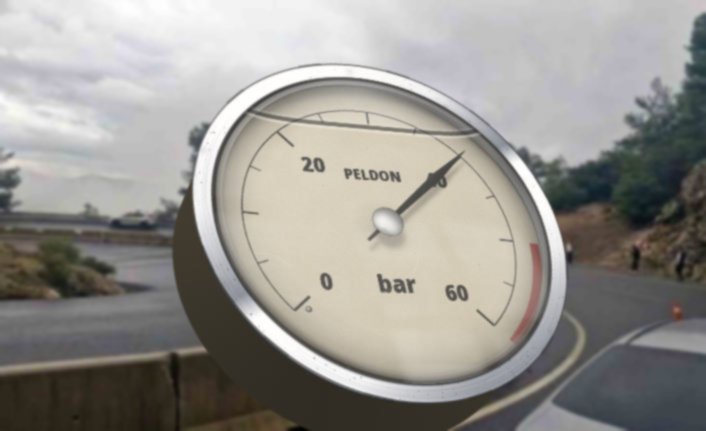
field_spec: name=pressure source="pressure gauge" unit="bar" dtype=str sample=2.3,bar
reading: 40,bar
